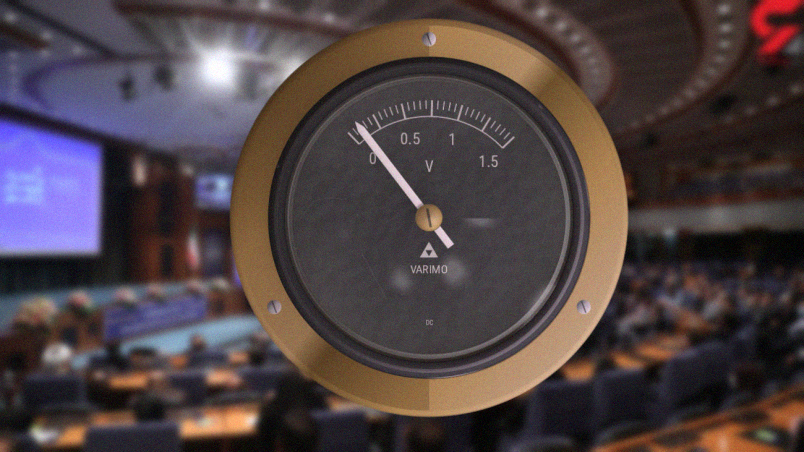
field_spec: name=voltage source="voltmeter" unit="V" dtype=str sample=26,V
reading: 0.1,V
